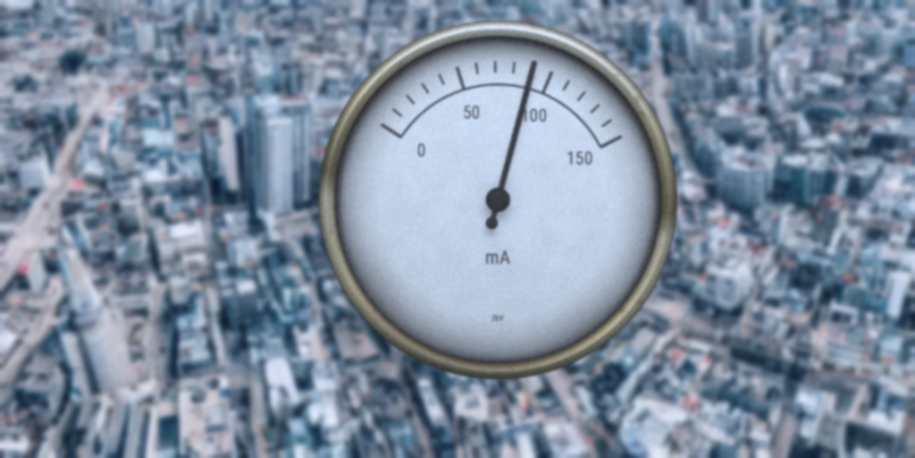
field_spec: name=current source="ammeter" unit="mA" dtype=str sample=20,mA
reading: 90,mA
